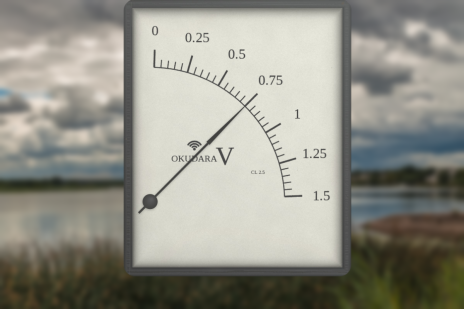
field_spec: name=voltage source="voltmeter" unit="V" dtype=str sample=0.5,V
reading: 0.75,V
